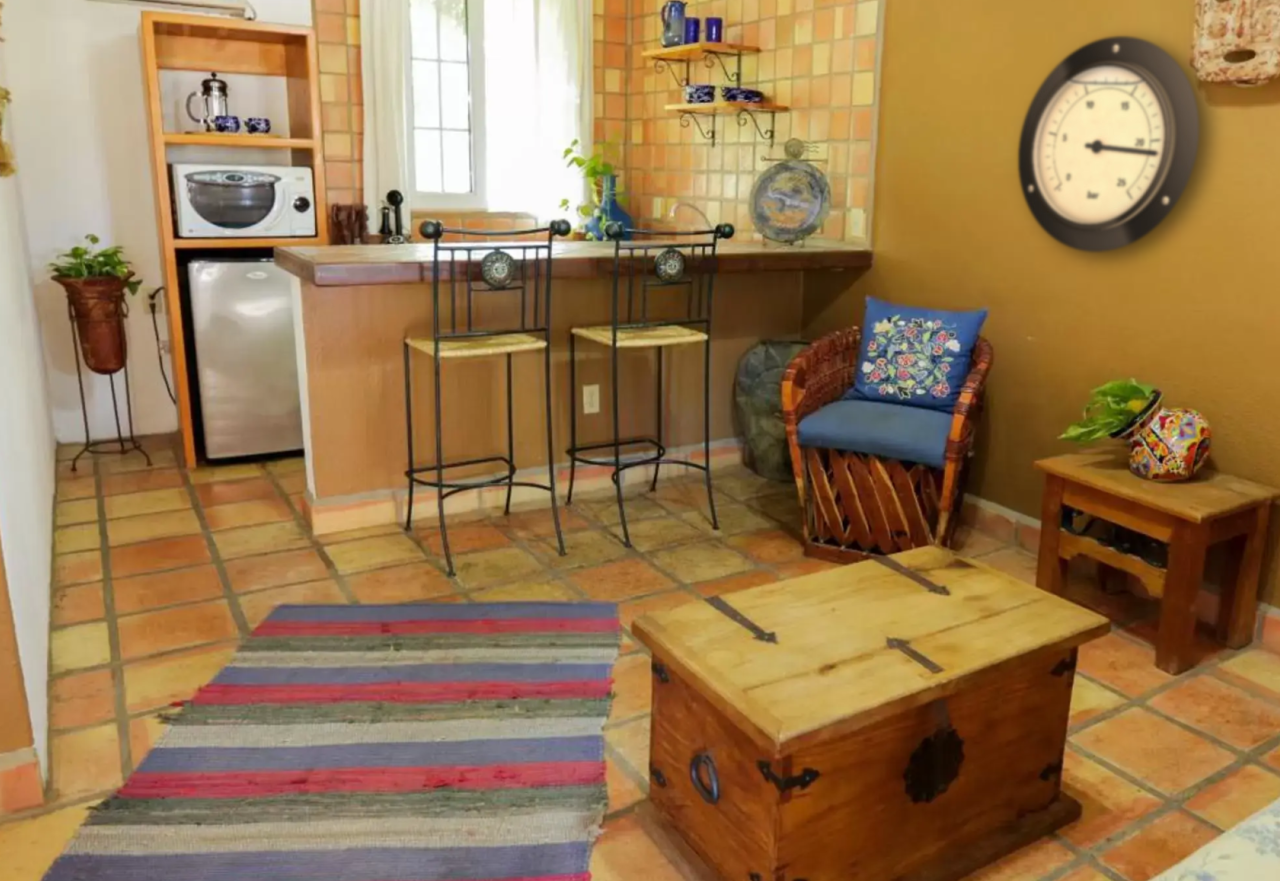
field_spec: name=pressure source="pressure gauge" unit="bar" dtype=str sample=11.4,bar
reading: 21,bar
